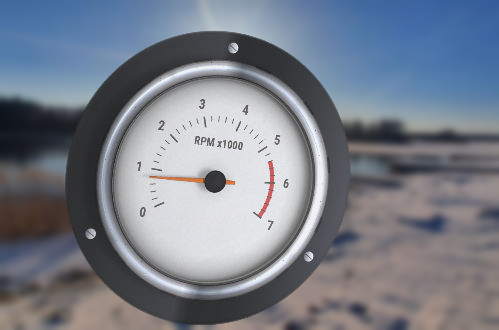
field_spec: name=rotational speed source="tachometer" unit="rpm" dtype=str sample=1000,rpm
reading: 800,rpm
